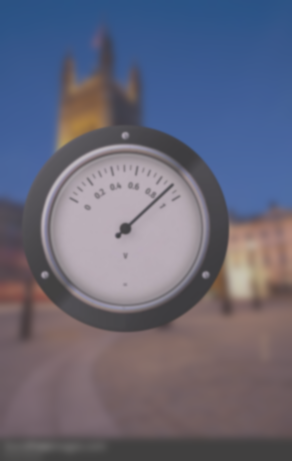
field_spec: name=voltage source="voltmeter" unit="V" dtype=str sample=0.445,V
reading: 0.9,V
